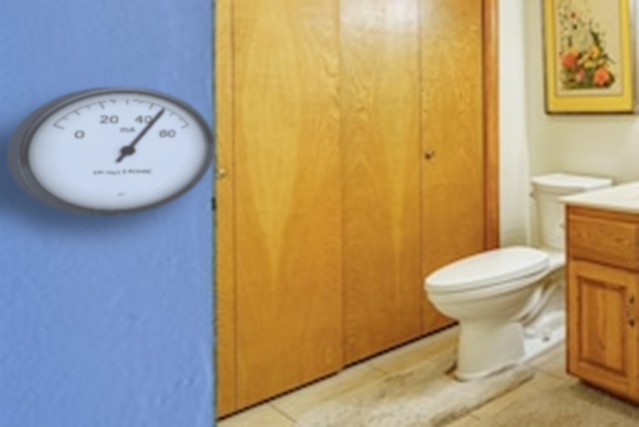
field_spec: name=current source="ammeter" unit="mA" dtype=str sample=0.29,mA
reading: 45,mA
